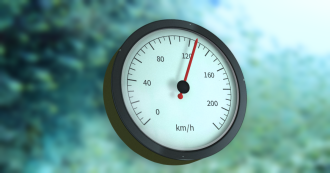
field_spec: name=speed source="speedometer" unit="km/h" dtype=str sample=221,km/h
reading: 125,km/h
